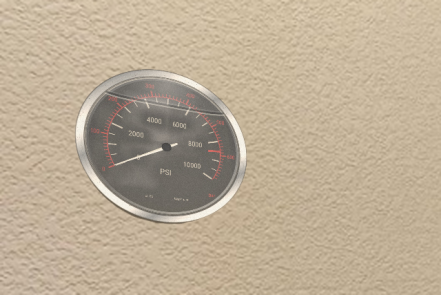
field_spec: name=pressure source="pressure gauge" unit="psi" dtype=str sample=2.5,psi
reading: 0,psi
